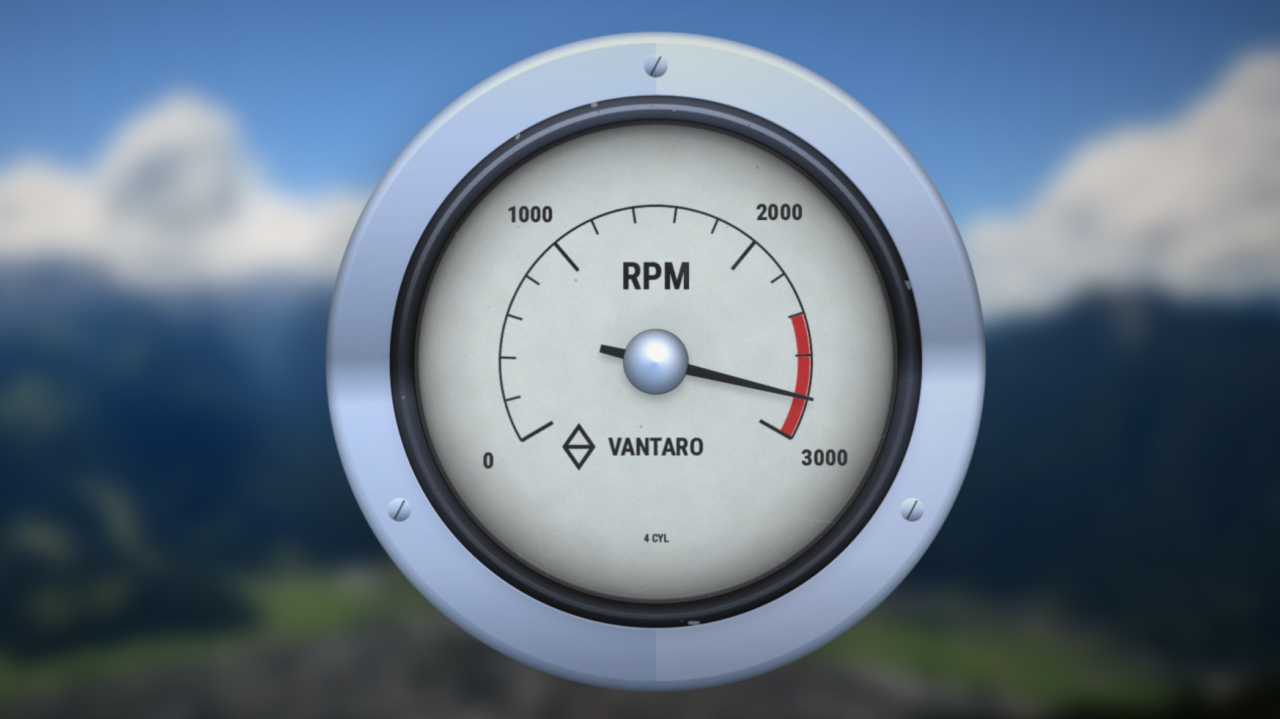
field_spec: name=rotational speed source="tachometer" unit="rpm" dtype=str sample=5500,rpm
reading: 2800,rpm
